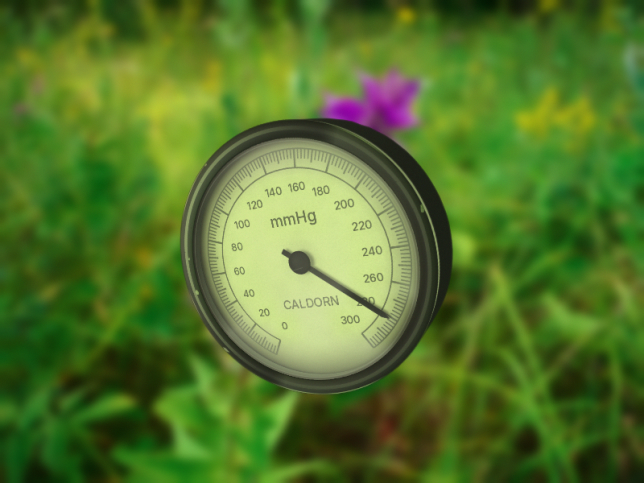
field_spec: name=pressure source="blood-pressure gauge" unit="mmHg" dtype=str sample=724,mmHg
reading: 280,mmHg
